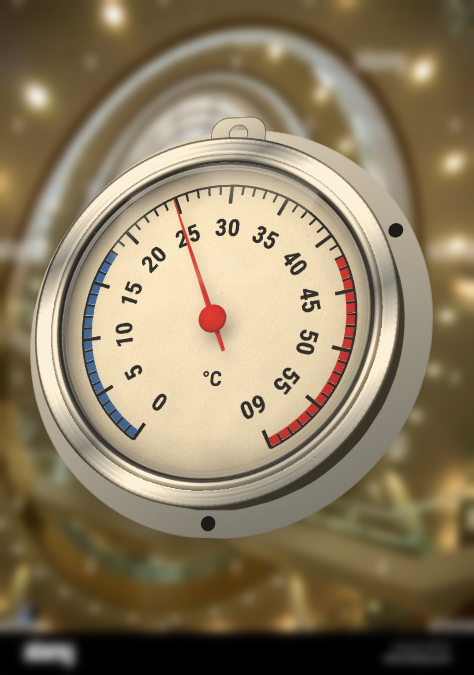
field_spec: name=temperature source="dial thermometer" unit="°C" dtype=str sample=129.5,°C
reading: 25,°C
